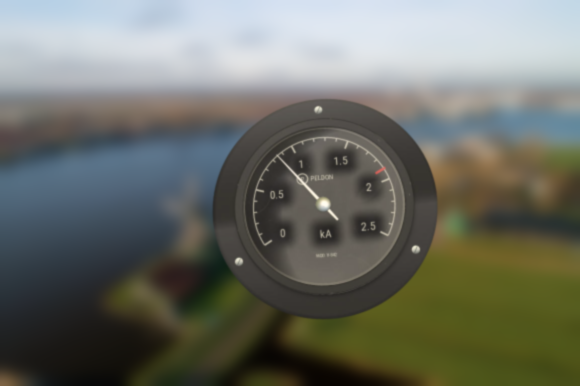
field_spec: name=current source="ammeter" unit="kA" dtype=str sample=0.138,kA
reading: 0.85,kA
